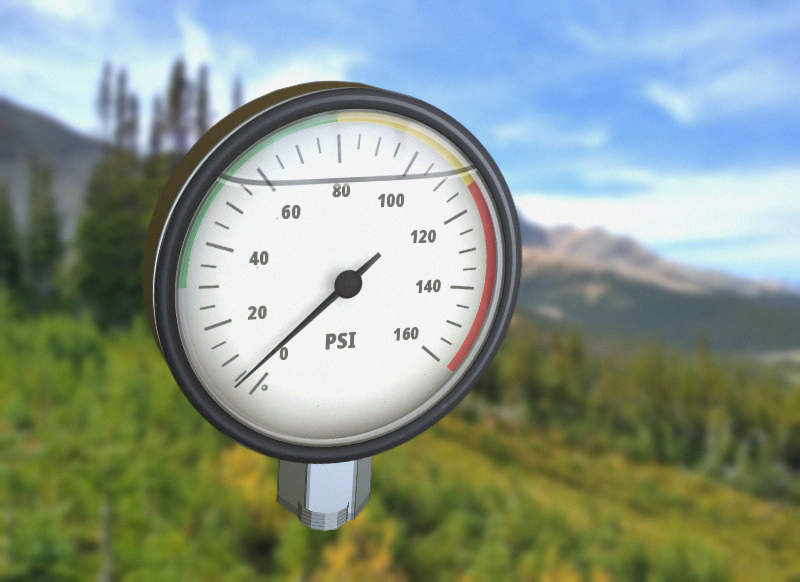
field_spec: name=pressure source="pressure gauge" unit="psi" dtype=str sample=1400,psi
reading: 5,psi
